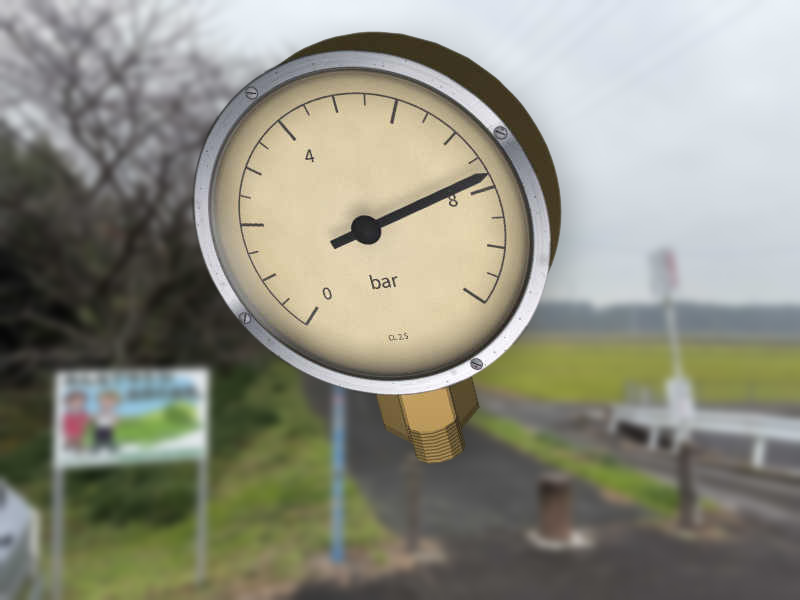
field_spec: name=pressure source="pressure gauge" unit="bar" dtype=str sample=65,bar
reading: 7.75,bar
